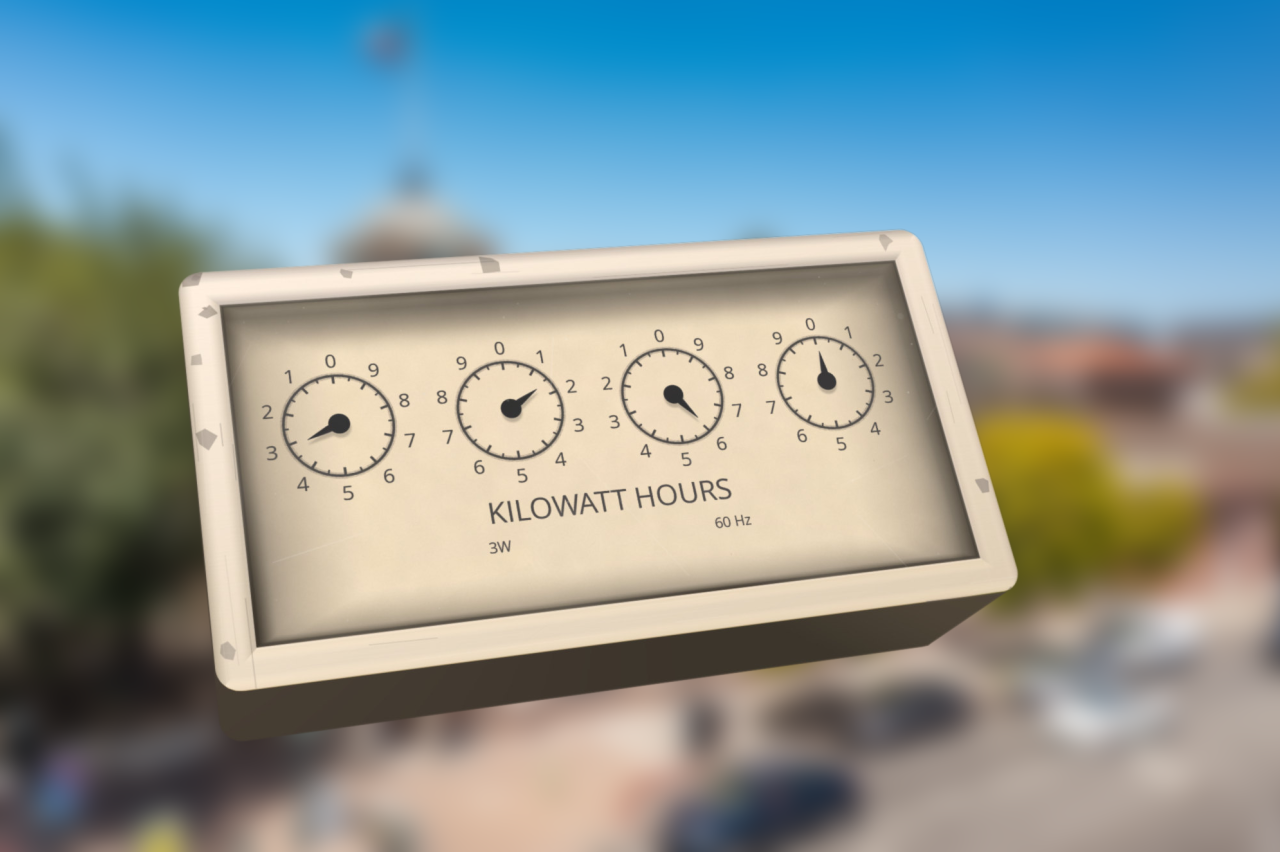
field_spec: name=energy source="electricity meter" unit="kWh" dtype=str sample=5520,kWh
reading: 3160,kWh
